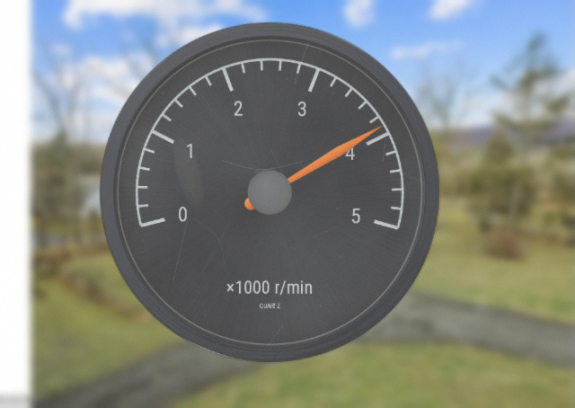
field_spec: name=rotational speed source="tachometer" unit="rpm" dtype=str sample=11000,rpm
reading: 3900,rpm
